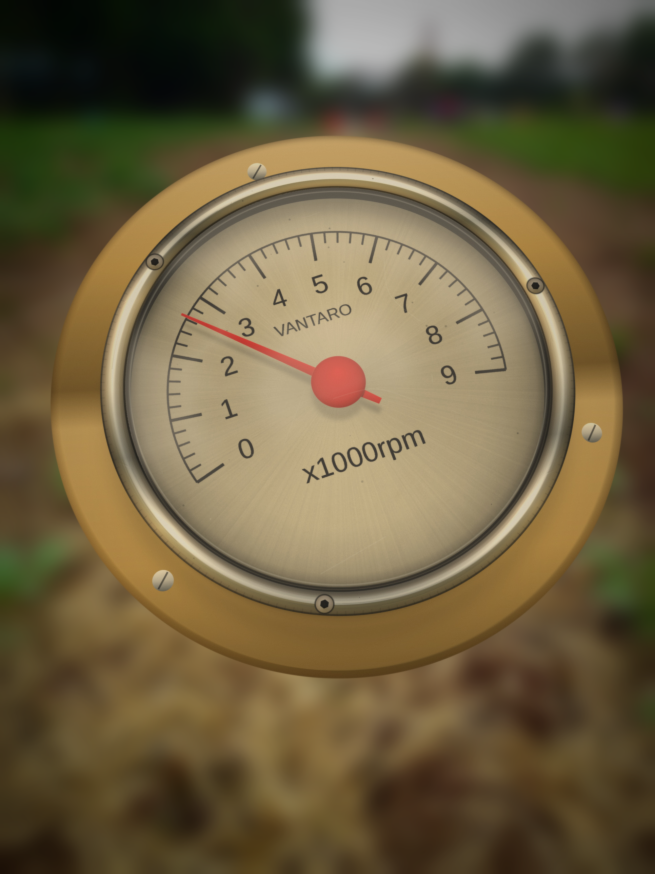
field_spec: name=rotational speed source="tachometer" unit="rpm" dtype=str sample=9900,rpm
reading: 2600,rpm
